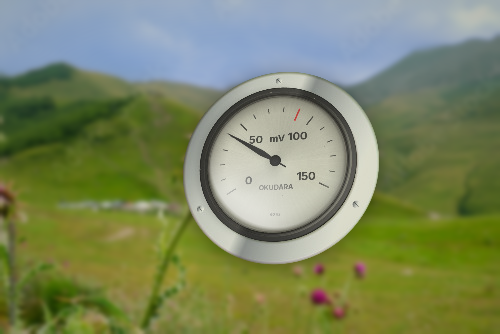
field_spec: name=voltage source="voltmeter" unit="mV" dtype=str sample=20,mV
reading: 40,mV
